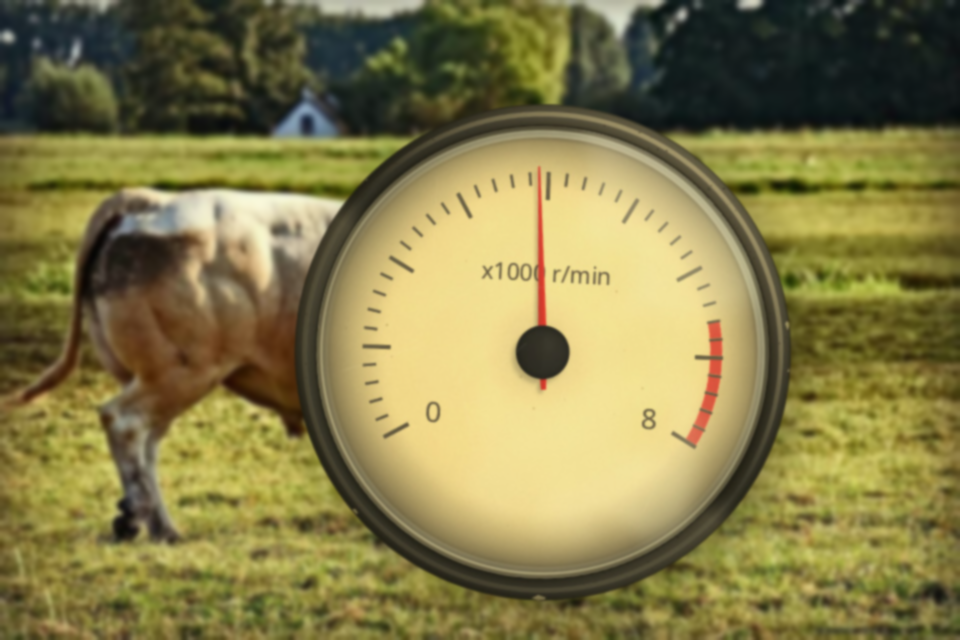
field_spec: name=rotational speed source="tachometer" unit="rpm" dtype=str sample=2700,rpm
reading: 3900,rpm
